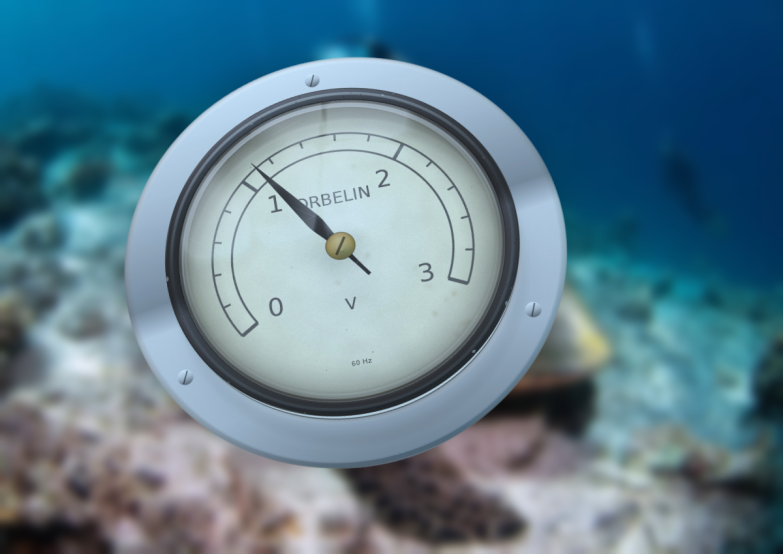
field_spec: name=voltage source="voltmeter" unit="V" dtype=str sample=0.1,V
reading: 1.1,V
